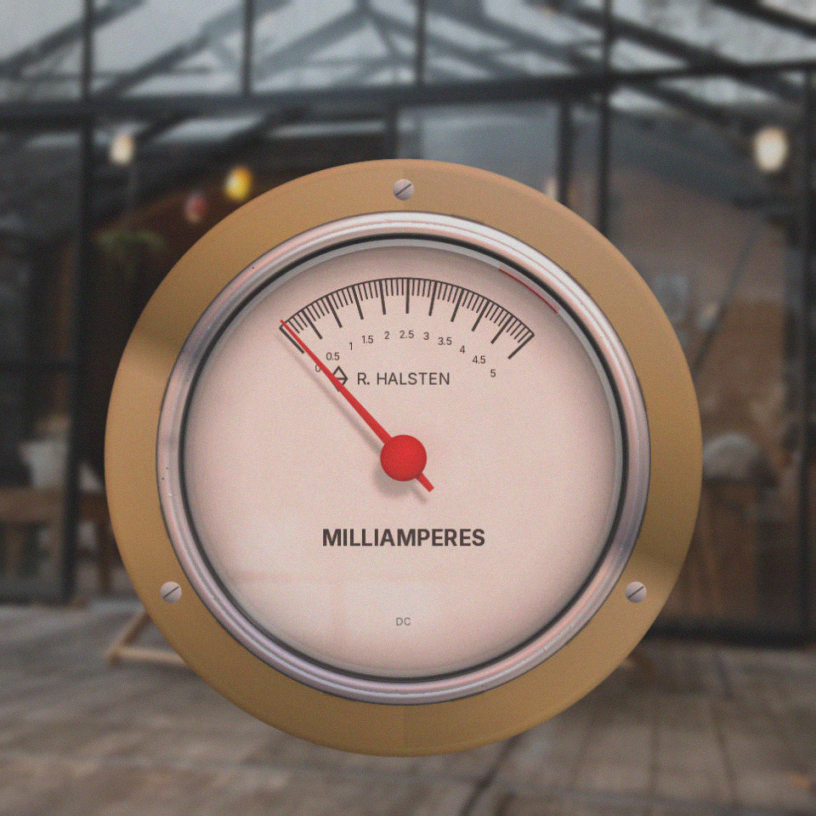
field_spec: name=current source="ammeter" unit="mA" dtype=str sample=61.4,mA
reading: 0.1,mA
